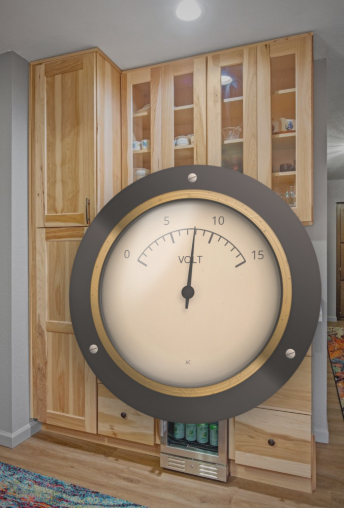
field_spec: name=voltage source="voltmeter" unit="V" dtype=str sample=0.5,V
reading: 8,V
